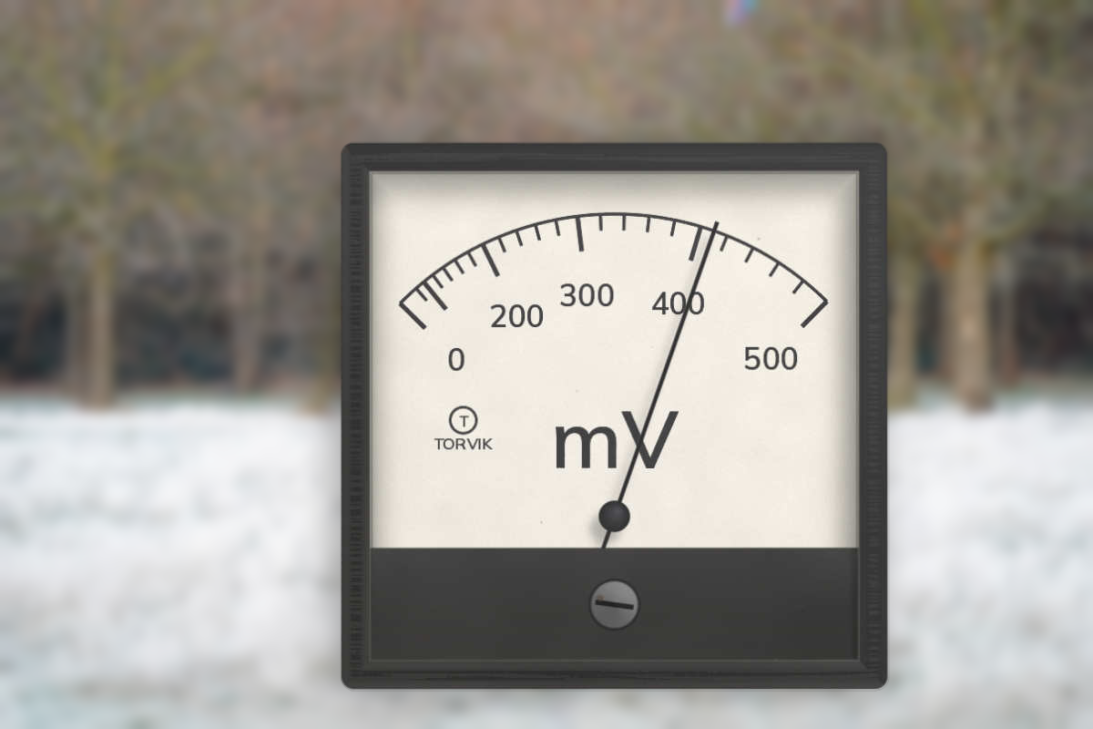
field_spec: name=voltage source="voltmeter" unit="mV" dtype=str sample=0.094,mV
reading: 410,mV
